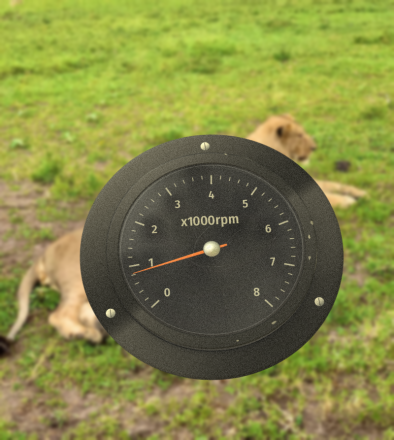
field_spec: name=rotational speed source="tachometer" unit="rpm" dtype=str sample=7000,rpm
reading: 800,rpm
